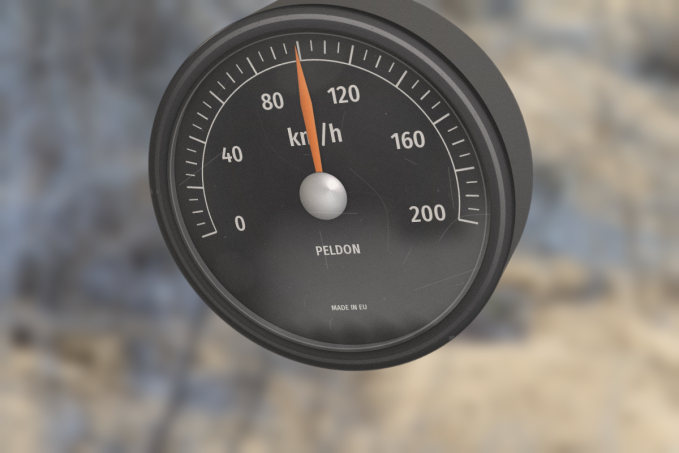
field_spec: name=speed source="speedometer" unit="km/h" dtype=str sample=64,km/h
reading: 100,km/h
